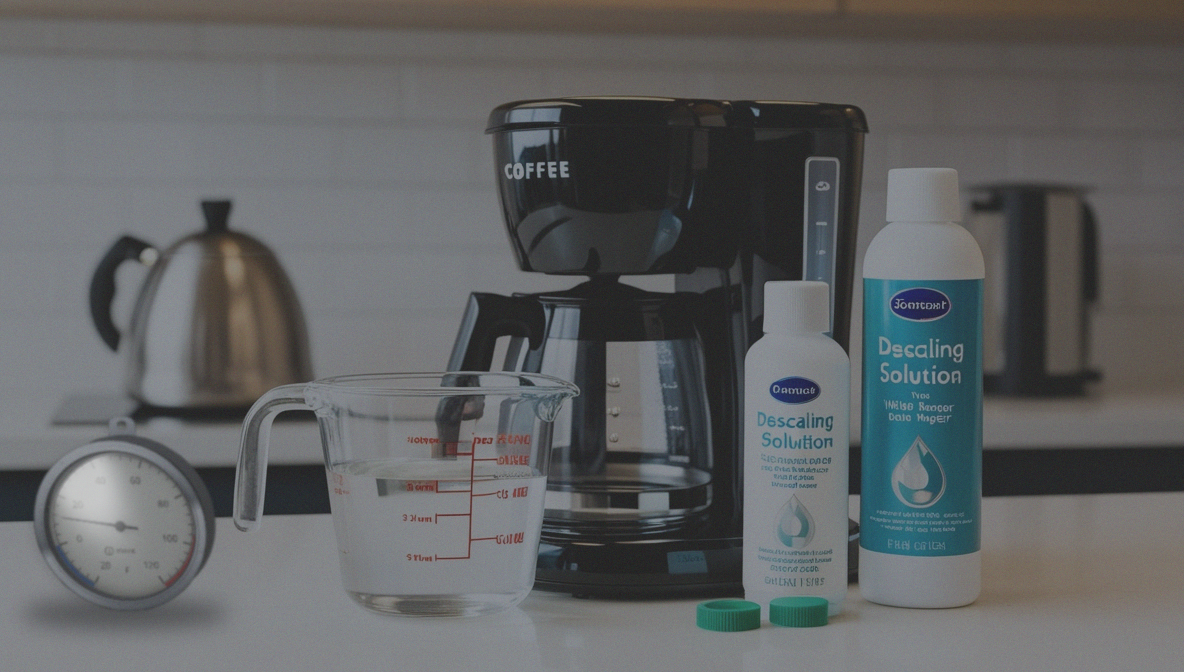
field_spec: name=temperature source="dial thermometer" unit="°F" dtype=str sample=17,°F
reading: 12,°F
